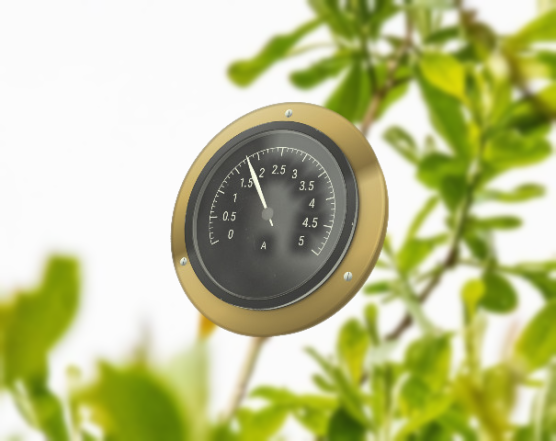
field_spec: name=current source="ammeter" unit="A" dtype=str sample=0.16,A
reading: 1.8,A
